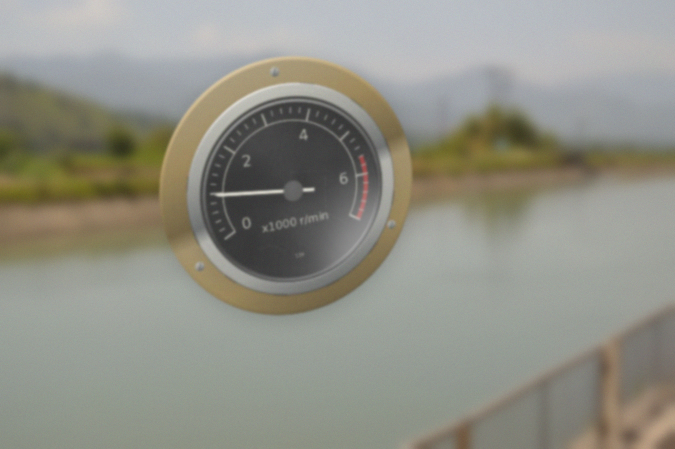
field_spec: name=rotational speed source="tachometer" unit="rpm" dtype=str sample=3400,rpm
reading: 1000,rpm
